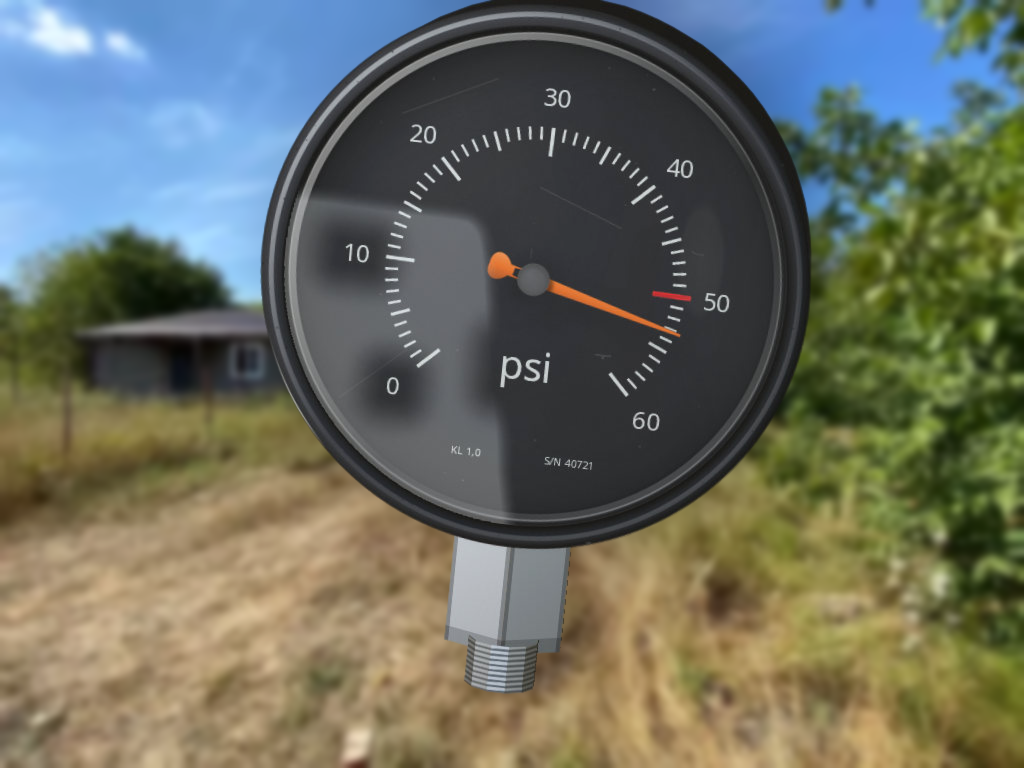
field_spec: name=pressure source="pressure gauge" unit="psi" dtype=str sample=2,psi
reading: 53,psi
